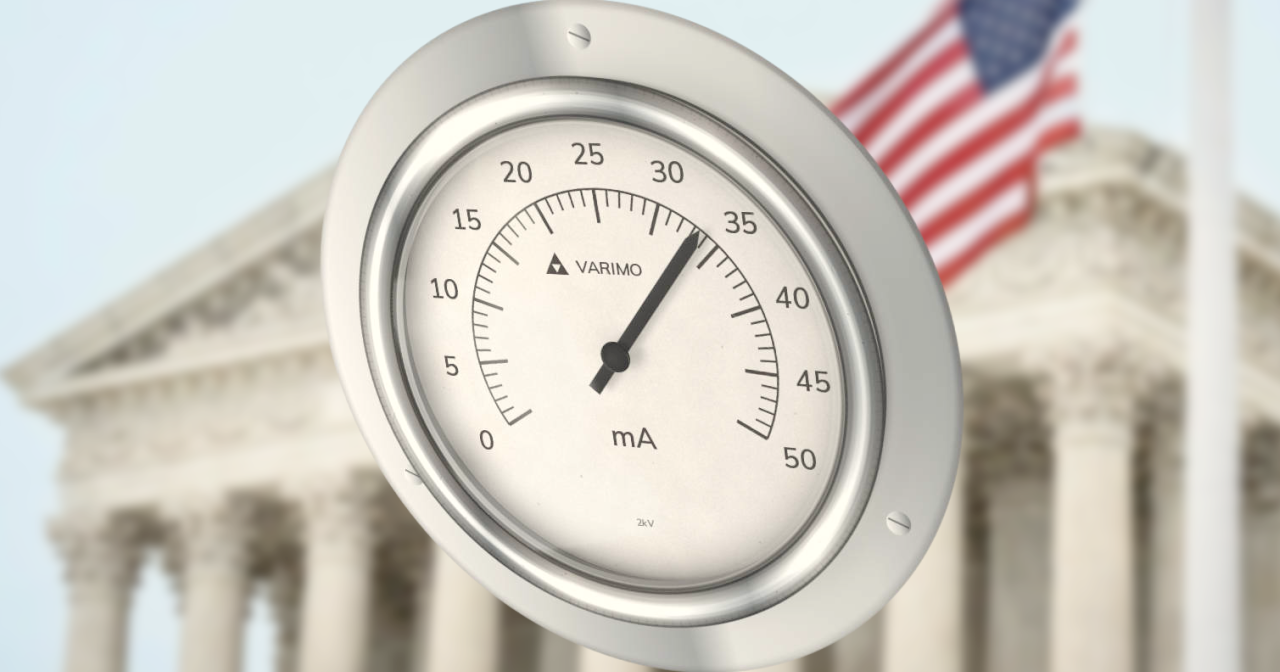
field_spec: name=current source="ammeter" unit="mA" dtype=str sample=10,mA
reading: 33.5,mA
